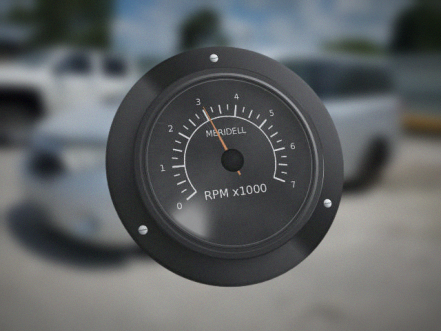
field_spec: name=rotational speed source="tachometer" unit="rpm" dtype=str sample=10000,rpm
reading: 3000,rpm
